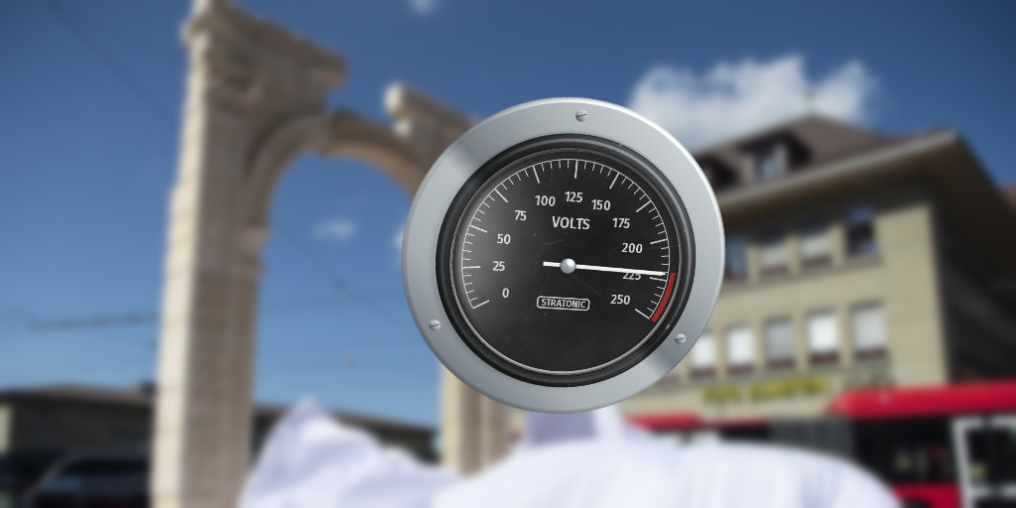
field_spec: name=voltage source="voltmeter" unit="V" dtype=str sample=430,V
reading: 220,V
